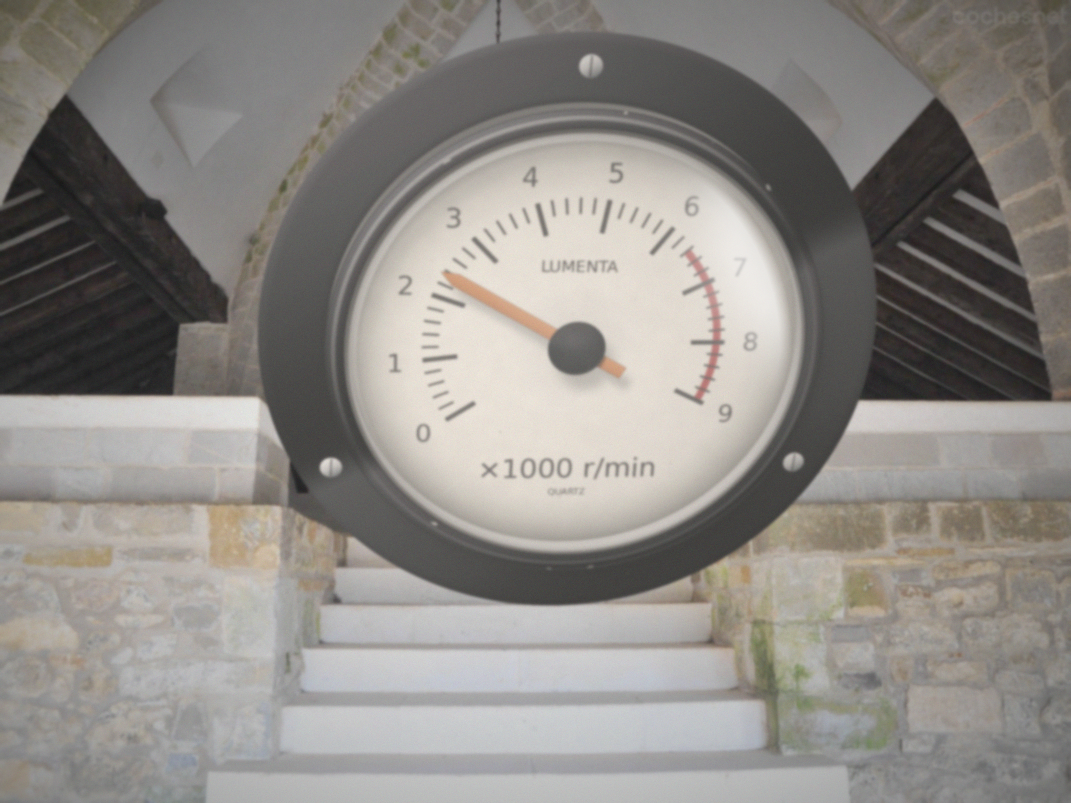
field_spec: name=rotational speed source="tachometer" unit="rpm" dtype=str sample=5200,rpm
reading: 2400,rpm
